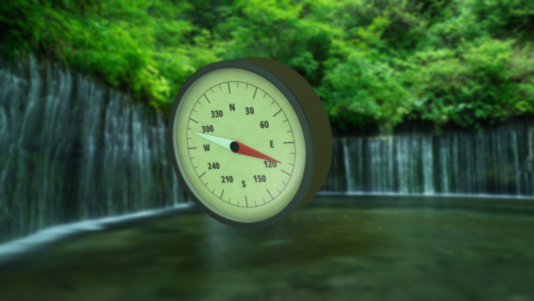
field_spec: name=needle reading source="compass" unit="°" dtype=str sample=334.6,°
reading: 110,°
